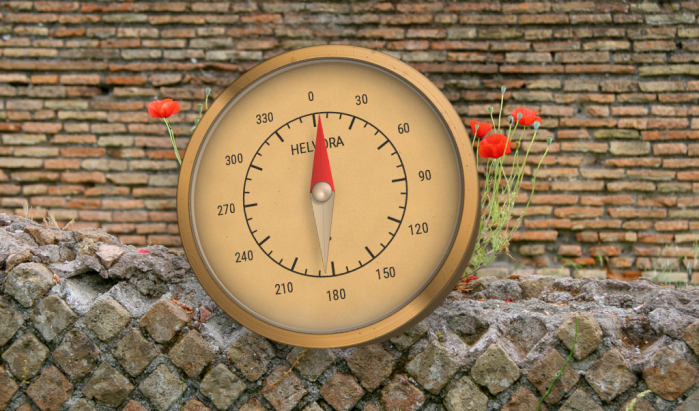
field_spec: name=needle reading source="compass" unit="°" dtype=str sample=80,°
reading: 5,°
